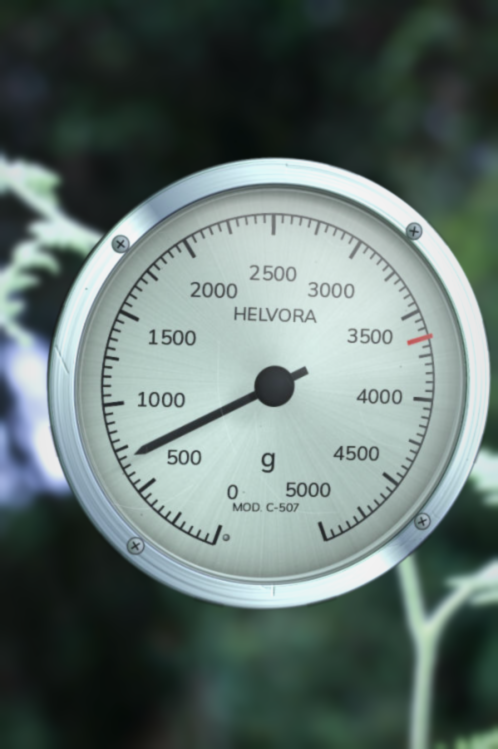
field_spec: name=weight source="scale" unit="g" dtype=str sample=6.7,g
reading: 700,g
